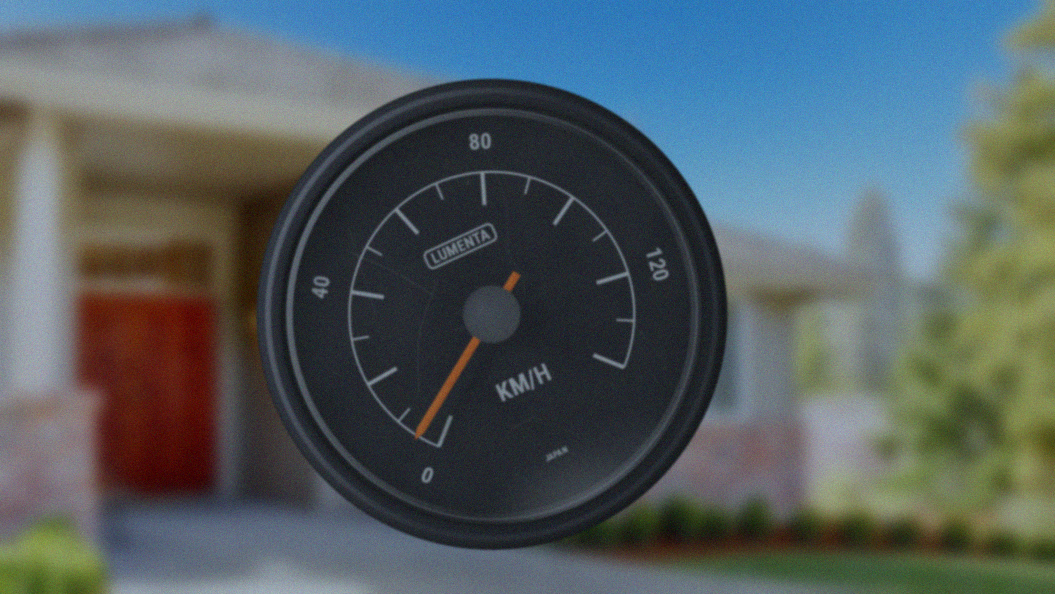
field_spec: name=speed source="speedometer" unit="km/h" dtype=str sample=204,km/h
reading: 5,km/h
